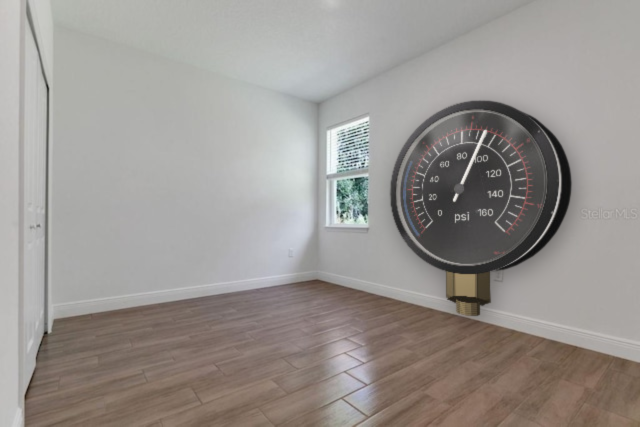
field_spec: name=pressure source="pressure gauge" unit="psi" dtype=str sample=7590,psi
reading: 95,psi
